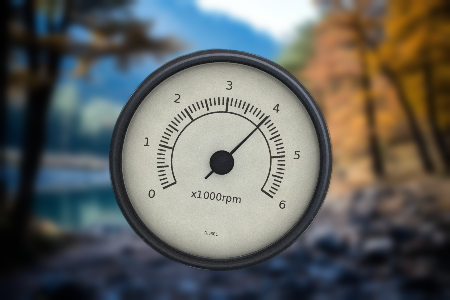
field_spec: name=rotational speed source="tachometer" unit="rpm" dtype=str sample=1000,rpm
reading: 4000,rpm
